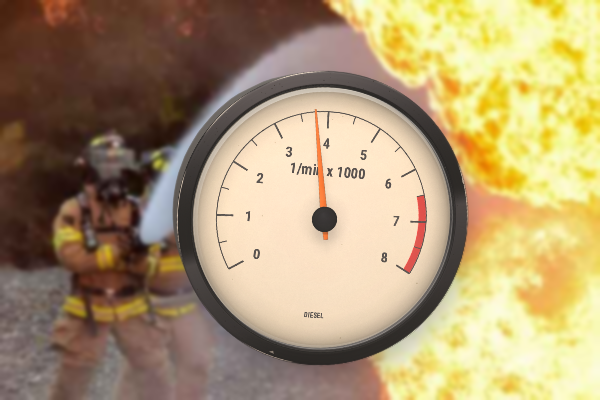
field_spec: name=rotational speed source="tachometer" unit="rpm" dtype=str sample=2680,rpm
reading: 3750,rpm
